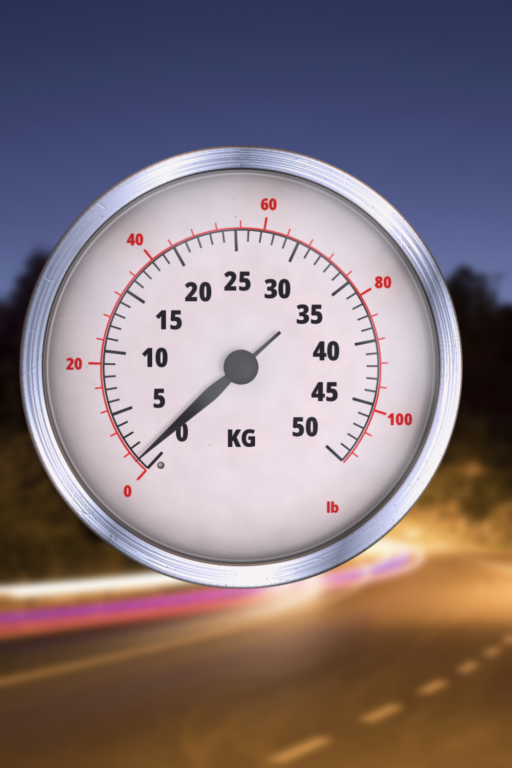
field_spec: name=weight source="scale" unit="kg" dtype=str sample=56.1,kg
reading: 1,kg
